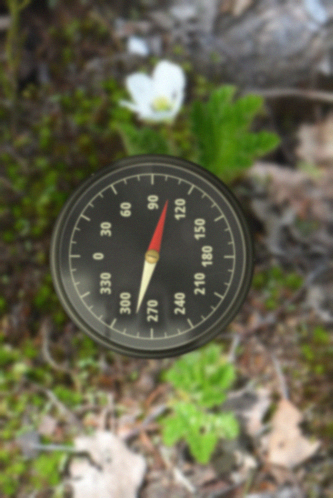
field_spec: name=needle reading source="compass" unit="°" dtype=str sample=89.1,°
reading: 105,°
